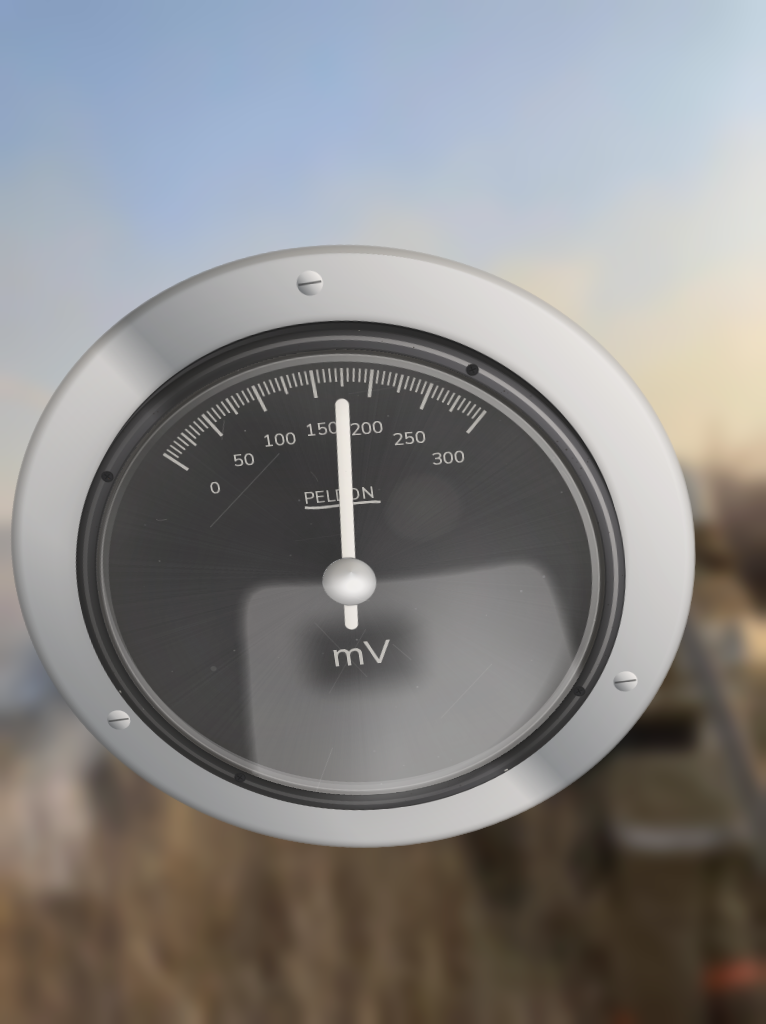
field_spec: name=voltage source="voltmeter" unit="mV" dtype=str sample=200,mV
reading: 175,mV
